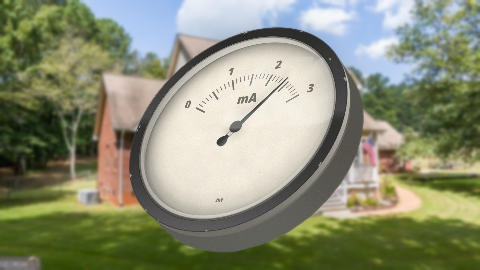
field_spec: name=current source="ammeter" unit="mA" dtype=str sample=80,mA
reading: 2.5,mA
